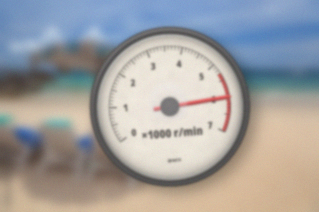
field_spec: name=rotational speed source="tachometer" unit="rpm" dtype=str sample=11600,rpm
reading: 6000,rpm
